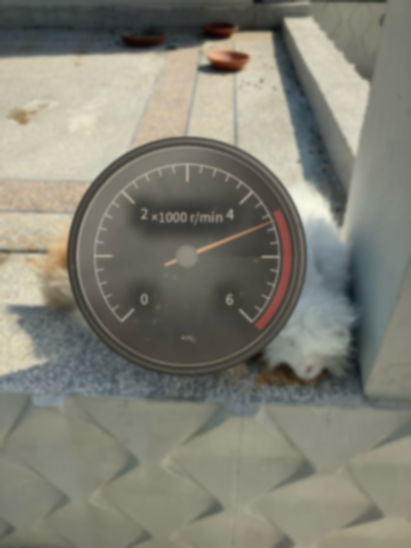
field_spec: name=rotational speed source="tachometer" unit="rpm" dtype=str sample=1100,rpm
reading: 4500,rpm
